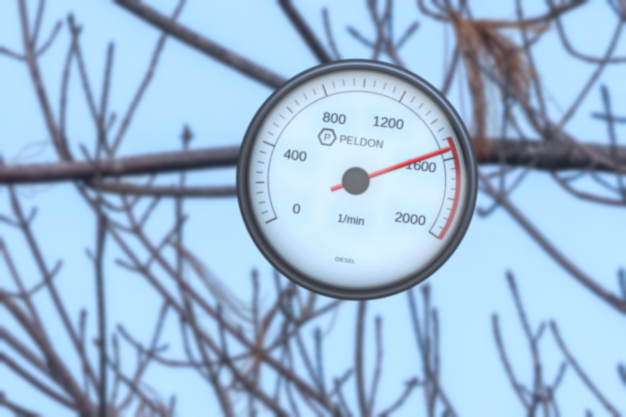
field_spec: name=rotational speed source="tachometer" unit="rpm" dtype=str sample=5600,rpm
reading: 1550,rpm
